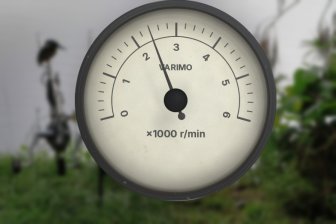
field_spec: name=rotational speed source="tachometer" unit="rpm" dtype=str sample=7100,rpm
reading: 2400,rpm
